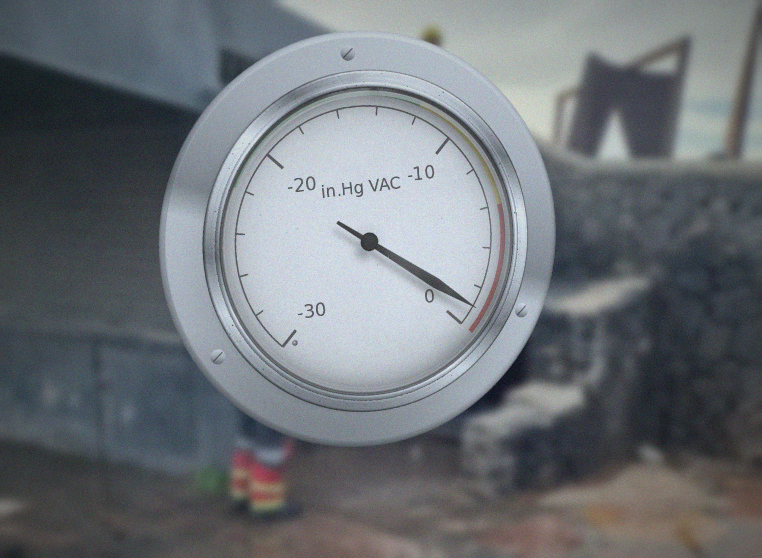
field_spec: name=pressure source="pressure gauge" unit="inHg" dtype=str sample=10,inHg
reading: -1,inHg
